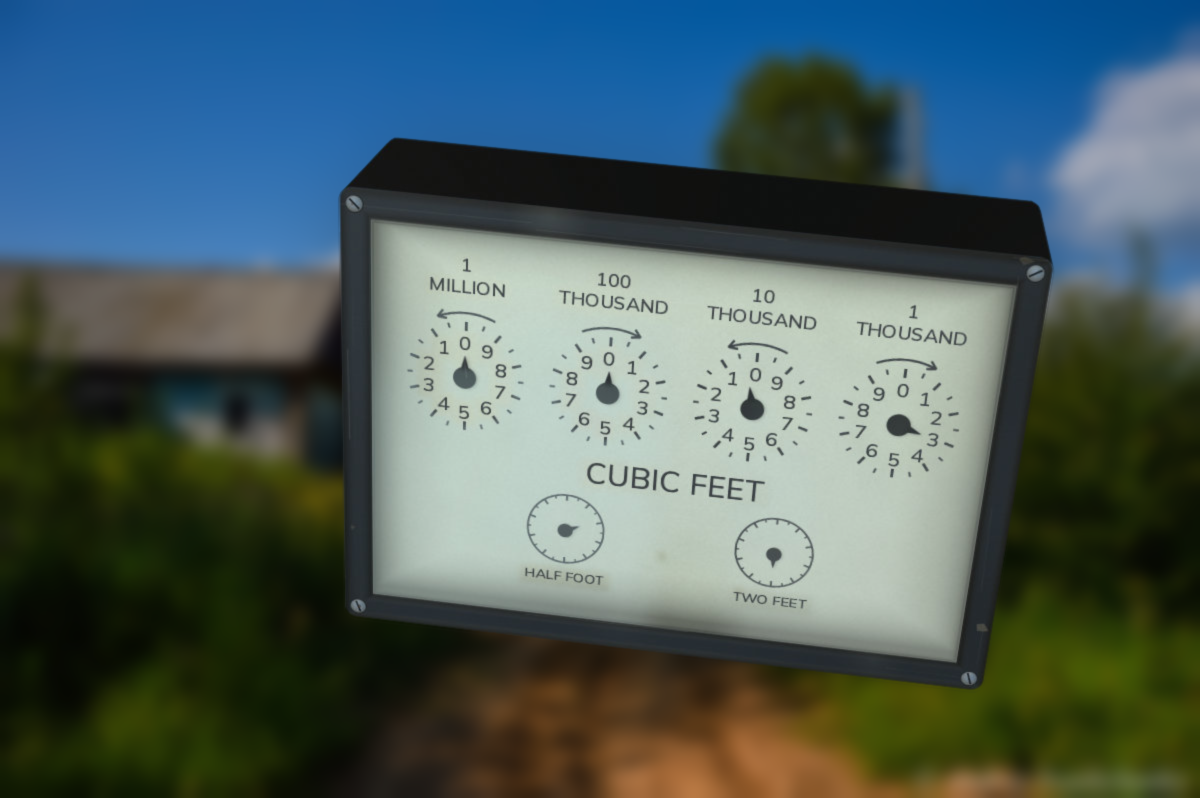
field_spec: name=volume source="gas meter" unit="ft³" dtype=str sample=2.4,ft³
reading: 300,ft³
